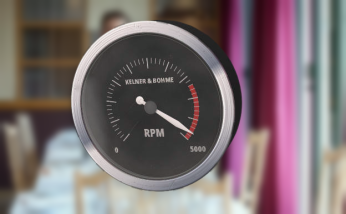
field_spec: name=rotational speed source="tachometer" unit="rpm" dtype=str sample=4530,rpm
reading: 4800,rpm
